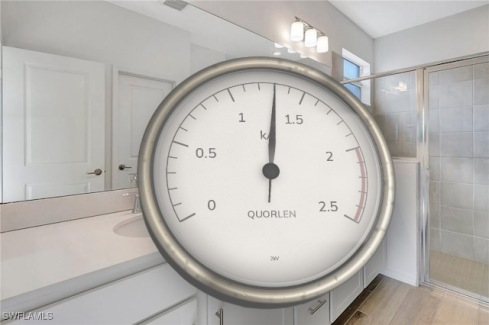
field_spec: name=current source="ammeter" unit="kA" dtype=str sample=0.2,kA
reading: 1.3,kA
